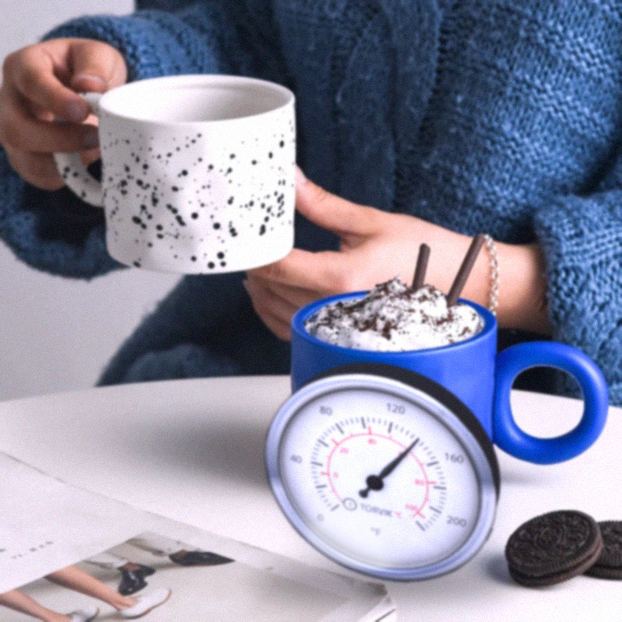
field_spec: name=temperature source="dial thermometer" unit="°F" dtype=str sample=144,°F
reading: 140,°F
